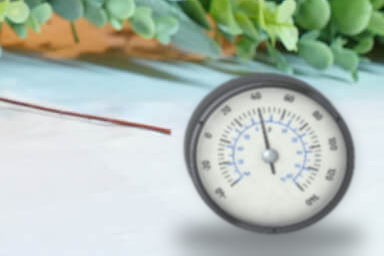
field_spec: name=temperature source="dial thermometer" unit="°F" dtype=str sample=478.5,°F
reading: 40,°F
